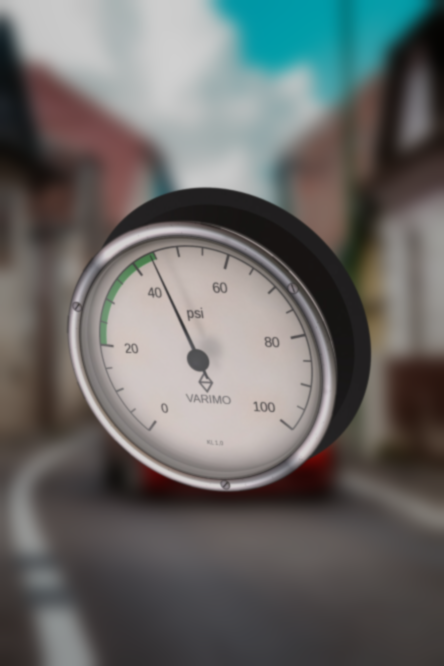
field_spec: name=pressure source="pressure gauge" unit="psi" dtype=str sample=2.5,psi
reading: 45,psi
